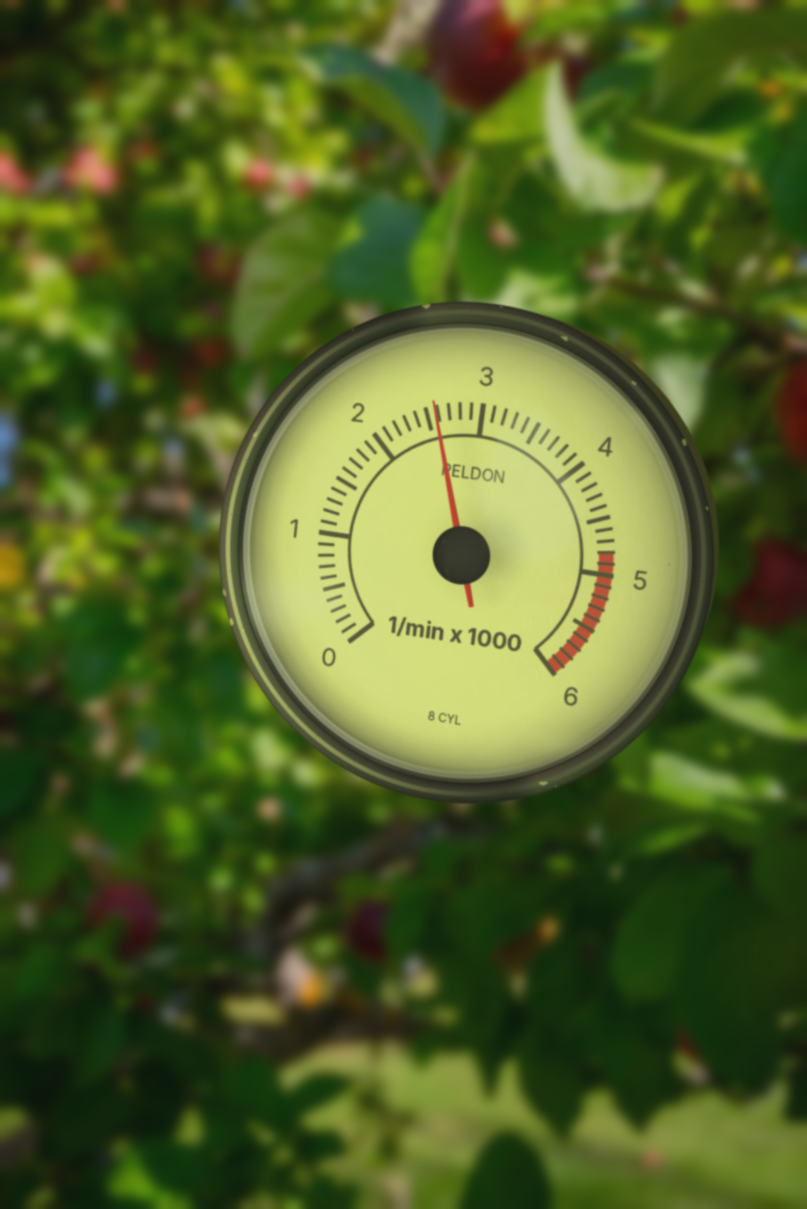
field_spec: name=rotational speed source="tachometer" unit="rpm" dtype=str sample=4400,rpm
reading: 2600,rpm
